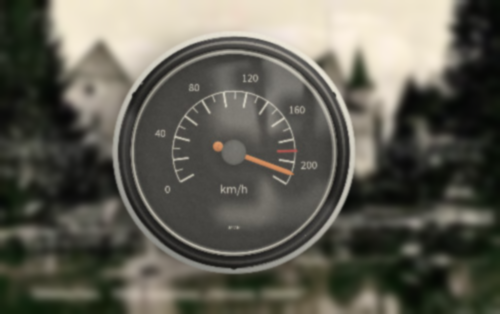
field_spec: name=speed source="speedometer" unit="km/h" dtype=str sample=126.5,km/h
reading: 210,km/h
